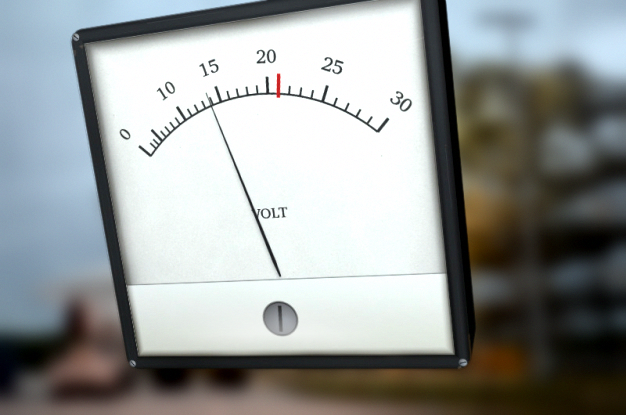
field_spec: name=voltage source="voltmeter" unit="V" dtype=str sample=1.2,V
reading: 14,V
